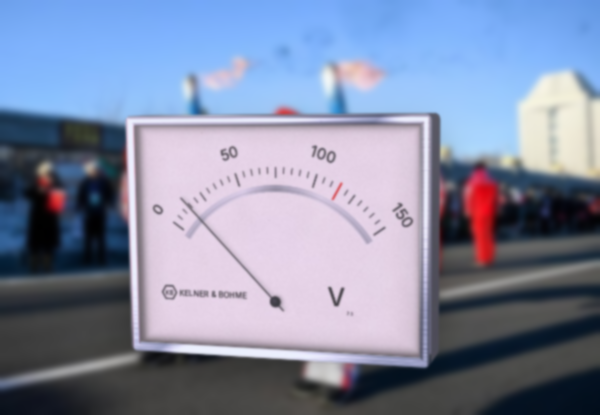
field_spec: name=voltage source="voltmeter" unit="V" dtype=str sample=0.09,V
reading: 15,V
